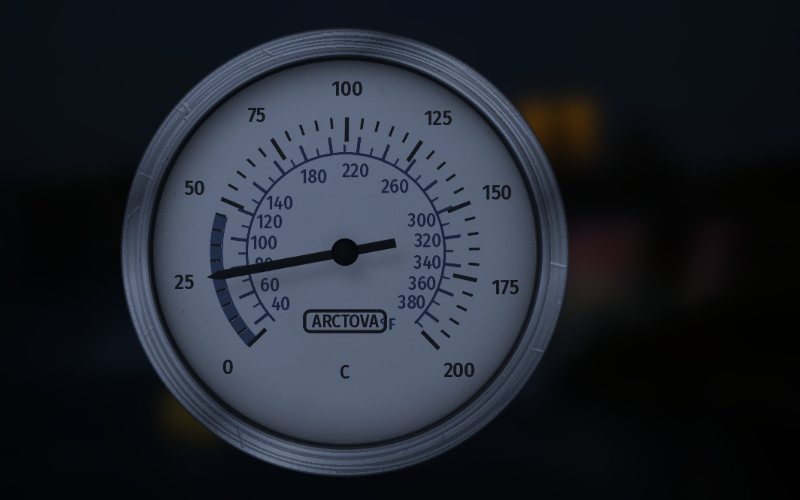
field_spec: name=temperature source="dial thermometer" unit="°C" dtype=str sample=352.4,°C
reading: 25,°C
